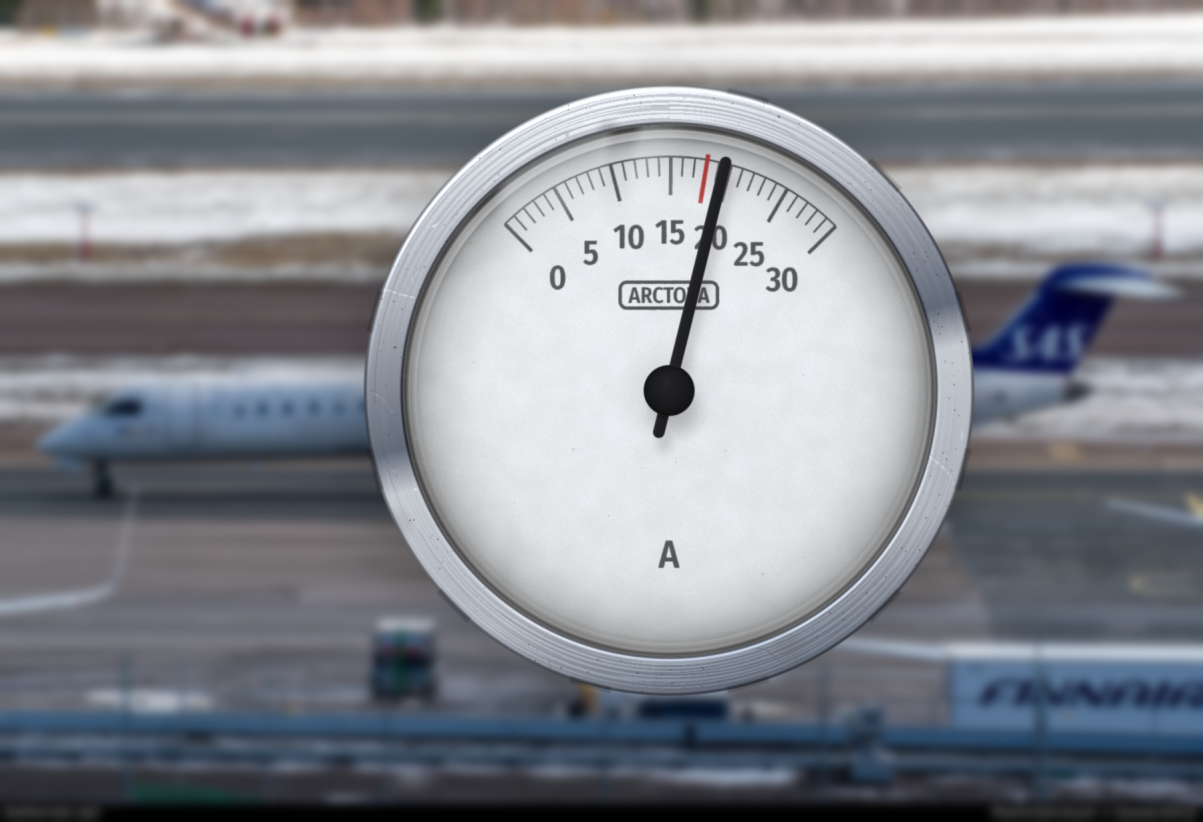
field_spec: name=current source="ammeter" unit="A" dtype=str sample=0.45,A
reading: 19.5,A
